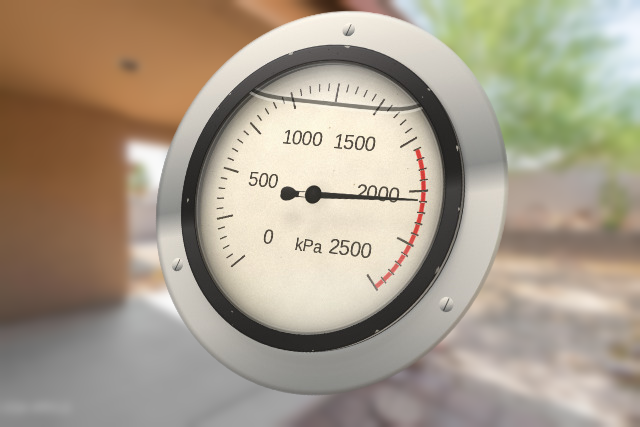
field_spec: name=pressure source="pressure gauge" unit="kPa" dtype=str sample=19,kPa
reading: 2050,kPa
